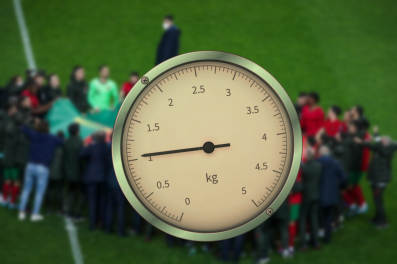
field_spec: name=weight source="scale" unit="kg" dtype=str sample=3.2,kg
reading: 1.05,kg
